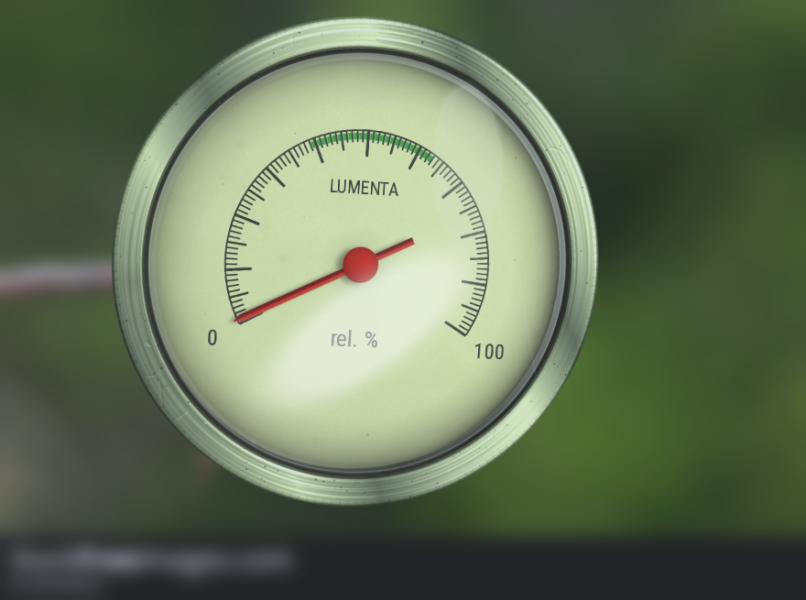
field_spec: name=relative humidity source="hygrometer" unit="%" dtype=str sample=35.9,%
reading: 1,%
